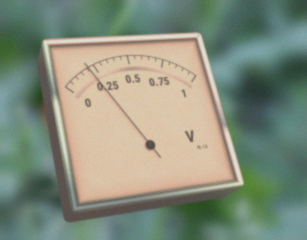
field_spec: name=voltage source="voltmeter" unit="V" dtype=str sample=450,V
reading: 0.2,V
